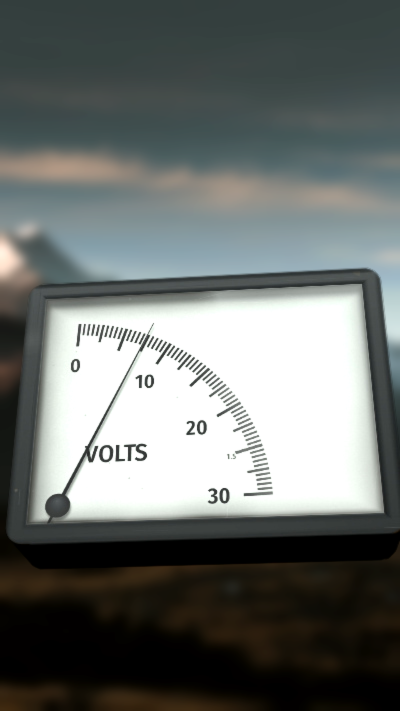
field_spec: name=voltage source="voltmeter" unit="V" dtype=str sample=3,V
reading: 7.5,V
